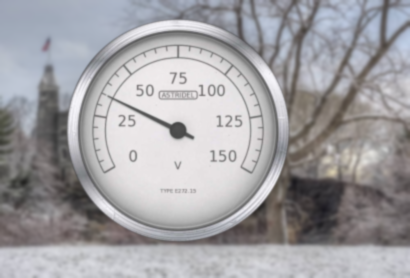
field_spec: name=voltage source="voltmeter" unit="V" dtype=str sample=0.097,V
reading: 35,V
